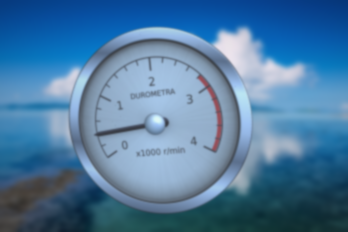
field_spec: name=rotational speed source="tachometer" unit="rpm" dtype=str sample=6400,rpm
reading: 400,rpm
